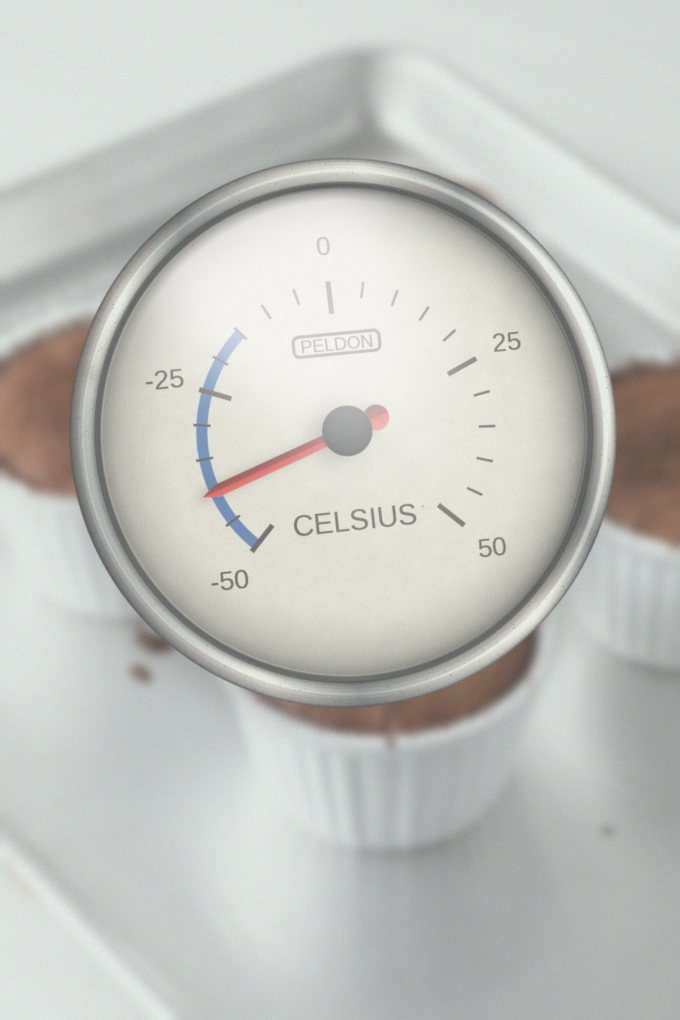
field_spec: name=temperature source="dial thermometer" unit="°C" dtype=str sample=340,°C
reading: -40,°C
